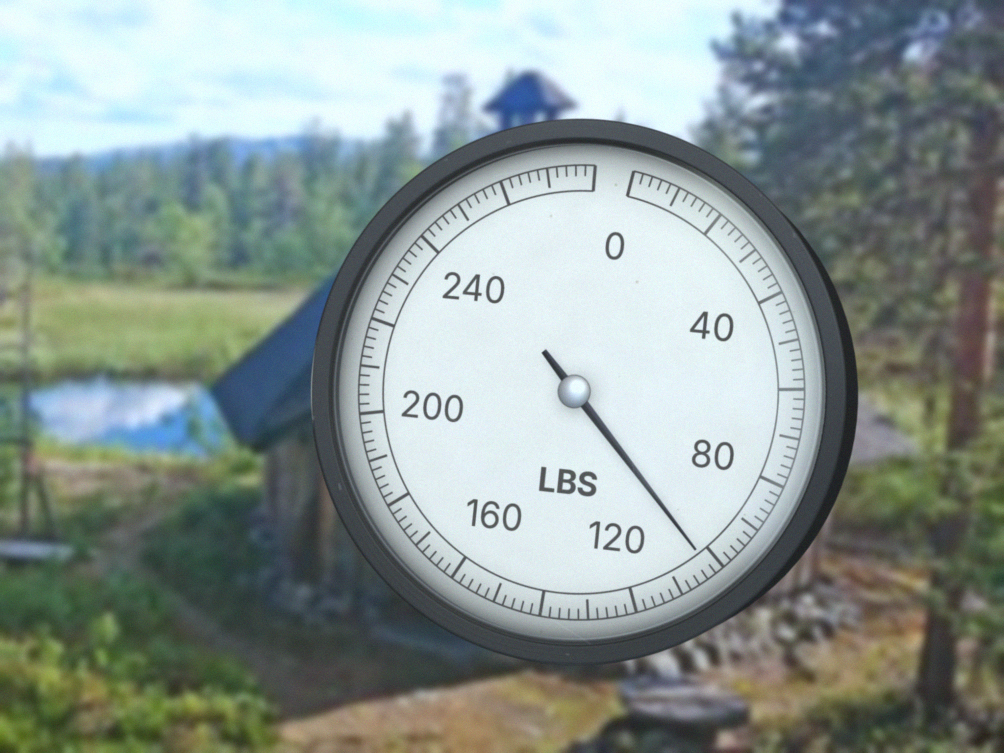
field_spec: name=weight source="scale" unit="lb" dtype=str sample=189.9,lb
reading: 102,lb
